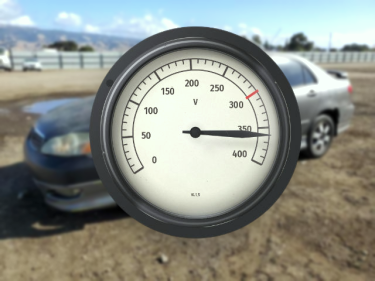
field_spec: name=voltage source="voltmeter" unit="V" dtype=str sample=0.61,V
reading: 360,V
